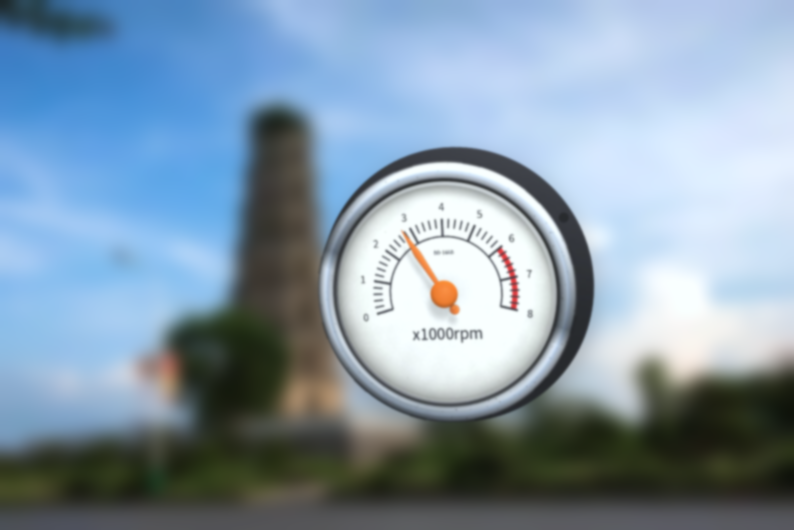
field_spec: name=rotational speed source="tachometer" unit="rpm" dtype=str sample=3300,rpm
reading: 2800,rpm
